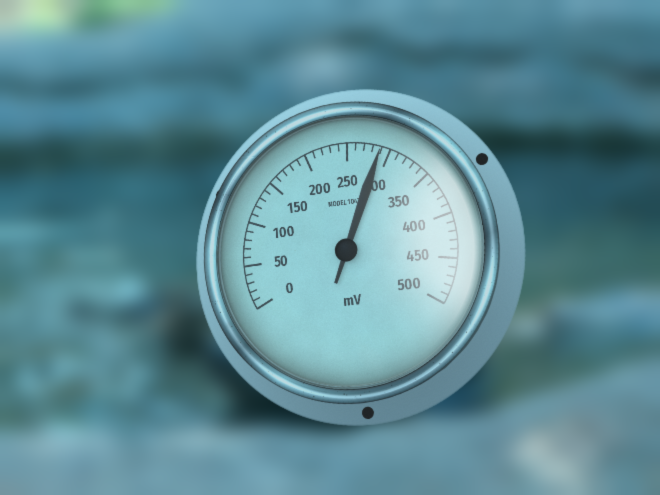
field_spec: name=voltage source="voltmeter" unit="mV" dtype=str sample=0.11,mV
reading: 290,mV
